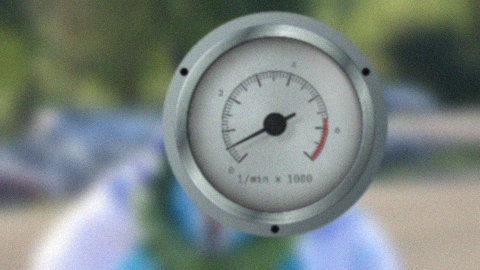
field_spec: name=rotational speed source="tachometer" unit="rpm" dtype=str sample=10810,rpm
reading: 500,rpm
